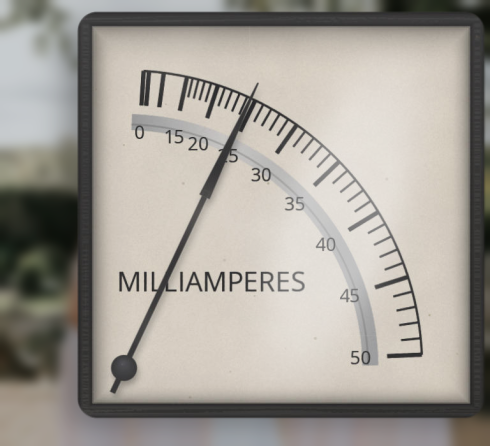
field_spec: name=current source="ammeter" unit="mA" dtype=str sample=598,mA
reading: 24.5,mA
